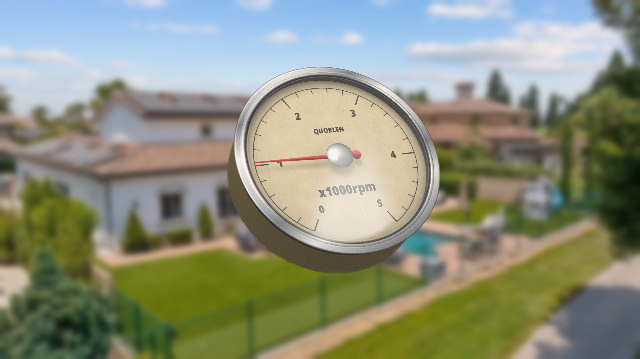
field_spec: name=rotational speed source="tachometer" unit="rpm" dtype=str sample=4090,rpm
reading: 1000,rpm
